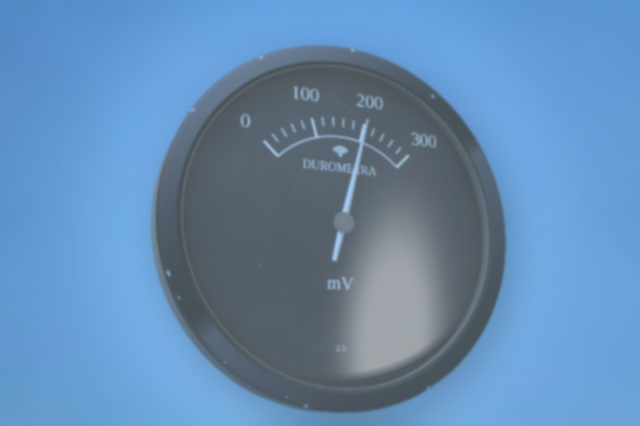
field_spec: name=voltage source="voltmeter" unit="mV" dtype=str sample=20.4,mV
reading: 200,mV
